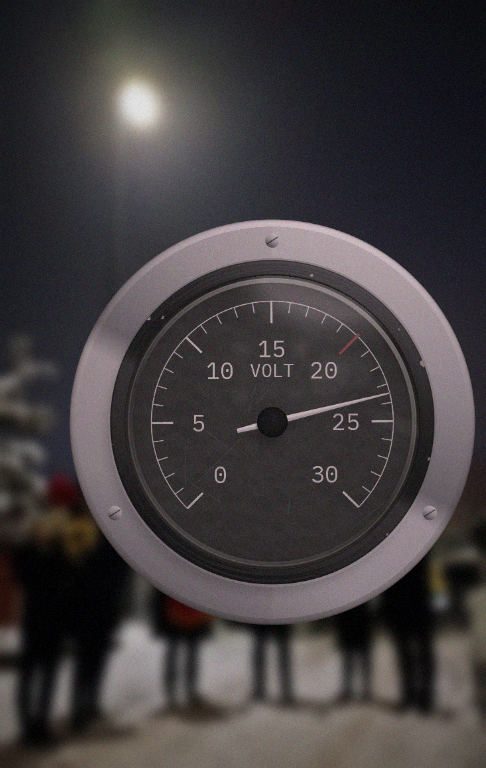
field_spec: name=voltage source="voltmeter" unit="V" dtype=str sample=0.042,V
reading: 23.5,V
